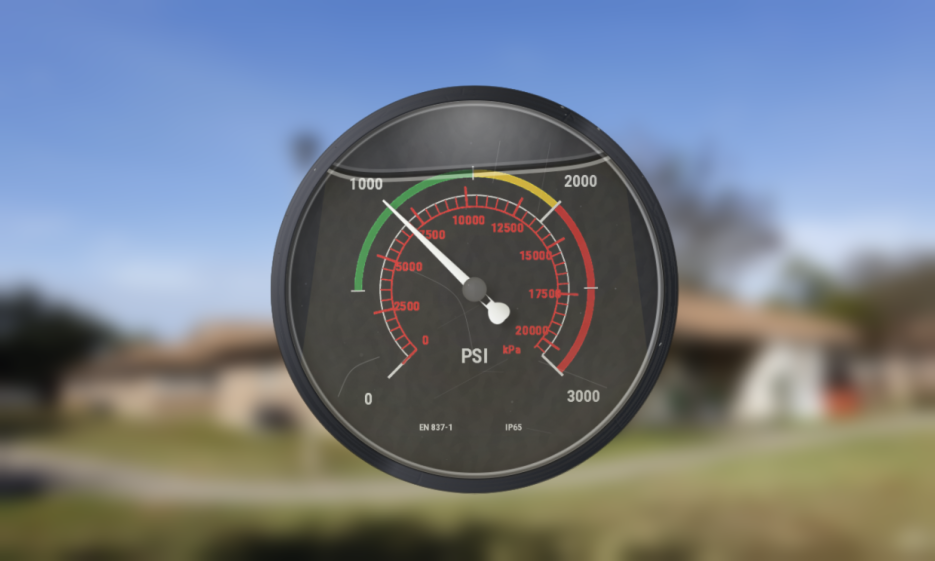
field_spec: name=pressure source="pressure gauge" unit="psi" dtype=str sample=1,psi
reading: 1000,psi
